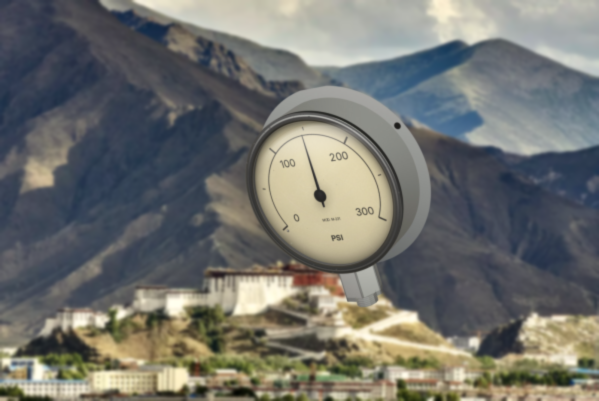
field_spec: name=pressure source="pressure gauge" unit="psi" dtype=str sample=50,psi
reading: 150,psi
